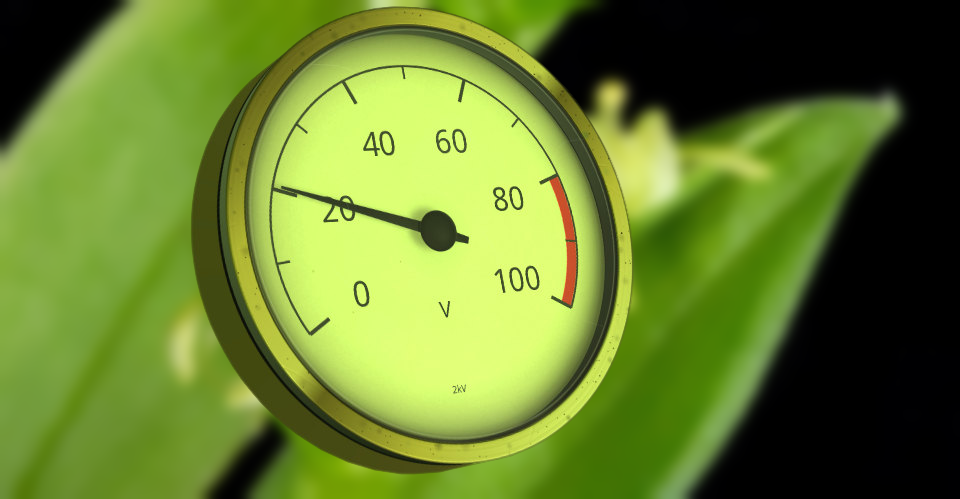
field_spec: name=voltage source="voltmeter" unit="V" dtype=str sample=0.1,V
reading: 20,V
